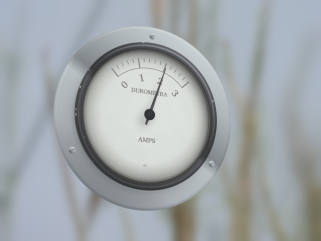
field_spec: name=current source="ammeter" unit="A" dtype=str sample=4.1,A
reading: 2,A
